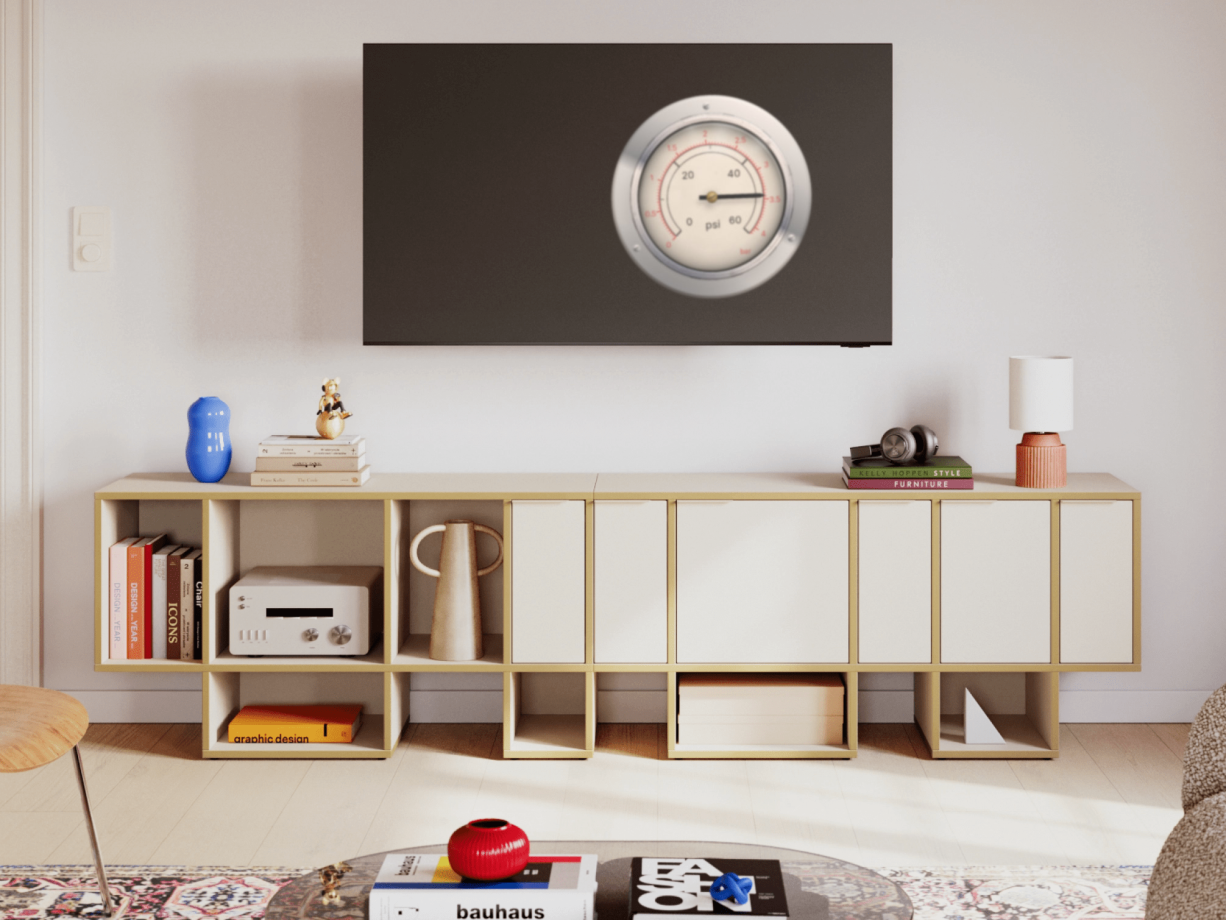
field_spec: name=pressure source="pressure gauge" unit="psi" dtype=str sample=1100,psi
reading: 50,psi
